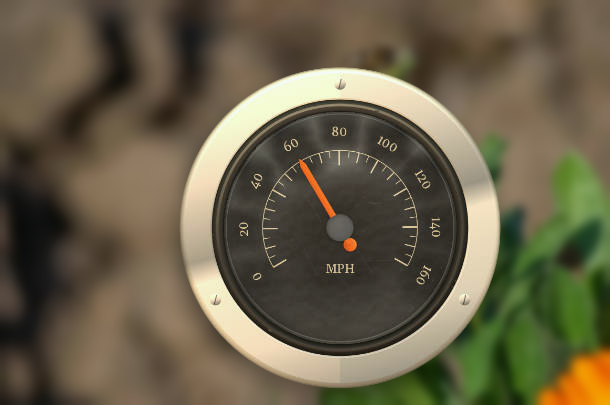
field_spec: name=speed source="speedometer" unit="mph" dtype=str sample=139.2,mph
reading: 60,mph
